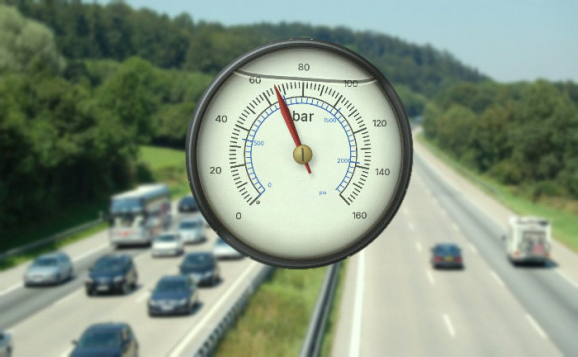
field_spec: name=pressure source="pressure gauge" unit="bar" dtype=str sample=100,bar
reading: 66,bar
